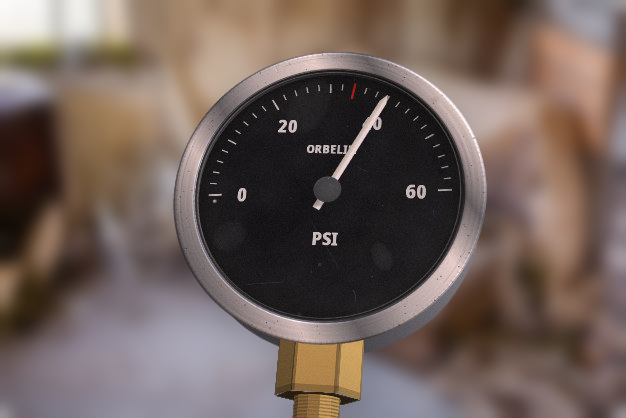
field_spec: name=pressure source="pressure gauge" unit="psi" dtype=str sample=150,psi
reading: 40,psi
